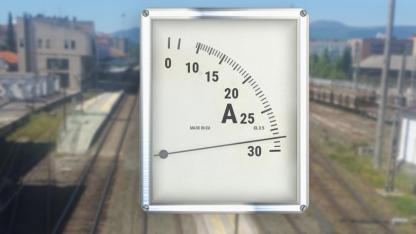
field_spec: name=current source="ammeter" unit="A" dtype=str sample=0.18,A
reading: 28.5,A
